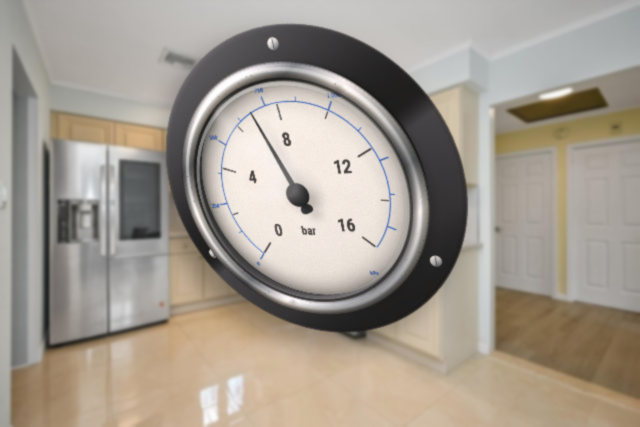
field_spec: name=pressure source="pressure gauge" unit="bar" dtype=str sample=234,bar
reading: 7,bar
